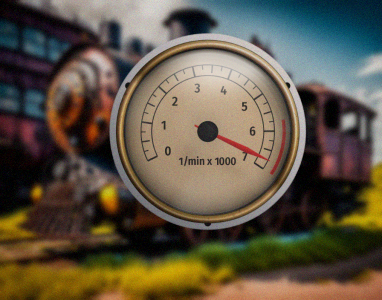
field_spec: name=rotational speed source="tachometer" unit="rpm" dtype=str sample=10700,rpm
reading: 6750,rpm
